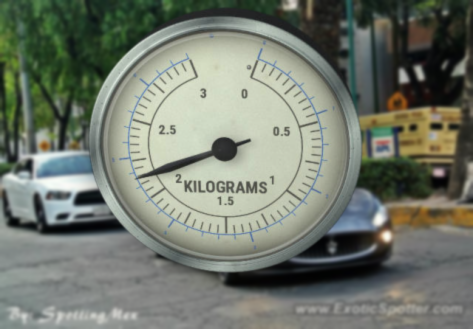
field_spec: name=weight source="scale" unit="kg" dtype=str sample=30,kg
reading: 2.15,kg
